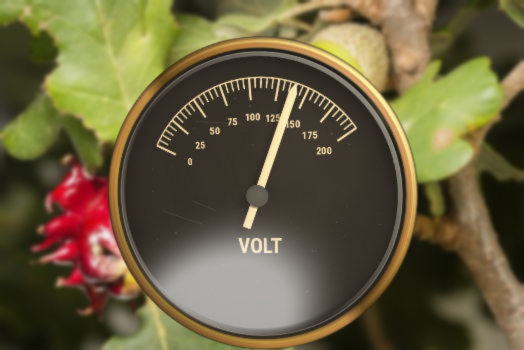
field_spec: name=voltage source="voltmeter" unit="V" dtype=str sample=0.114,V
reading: 140,V
